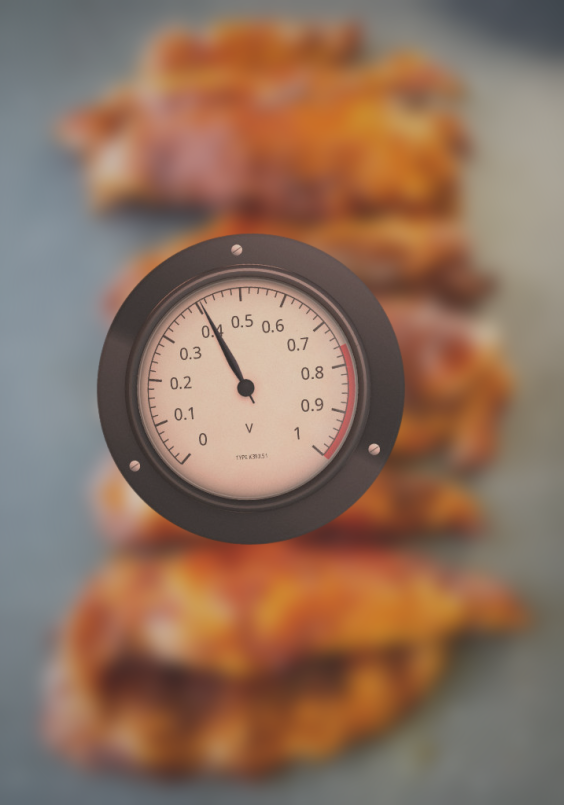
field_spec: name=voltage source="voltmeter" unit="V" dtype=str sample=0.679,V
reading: 0.41,V
